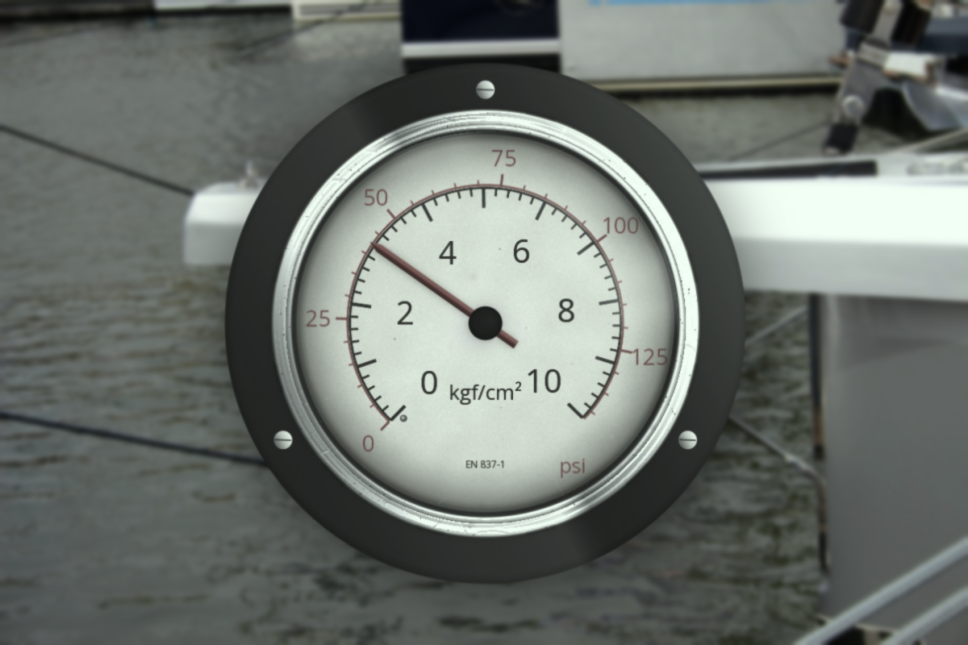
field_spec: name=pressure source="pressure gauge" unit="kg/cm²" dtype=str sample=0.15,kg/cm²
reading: 3,kg/cm²
